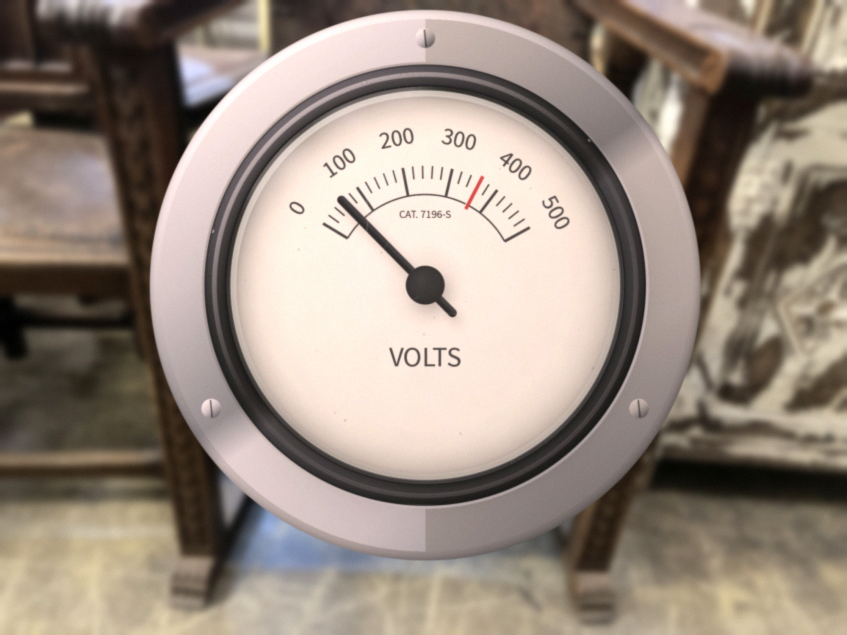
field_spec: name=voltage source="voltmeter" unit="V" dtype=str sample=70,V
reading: 60,V
